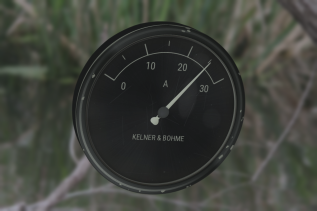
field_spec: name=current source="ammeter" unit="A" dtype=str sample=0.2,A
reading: 25,A
